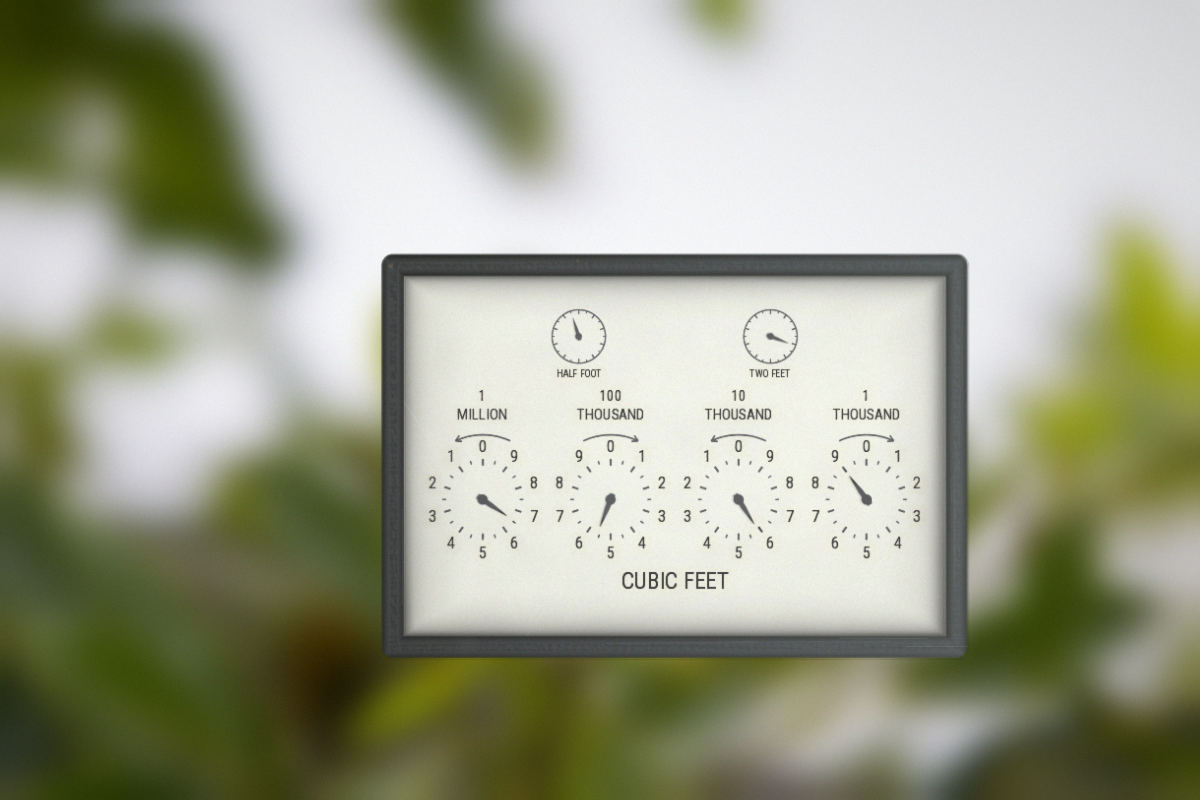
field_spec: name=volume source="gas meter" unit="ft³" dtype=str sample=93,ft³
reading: 655900,ft³
